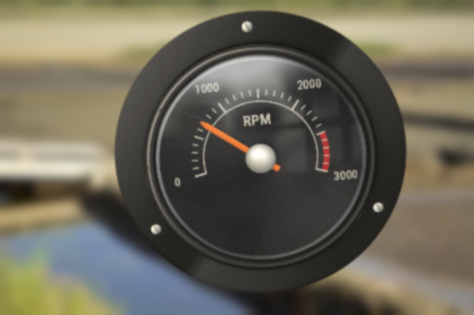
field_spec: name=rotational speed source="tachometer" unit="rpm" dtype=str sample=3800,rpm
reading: 700,rpm
